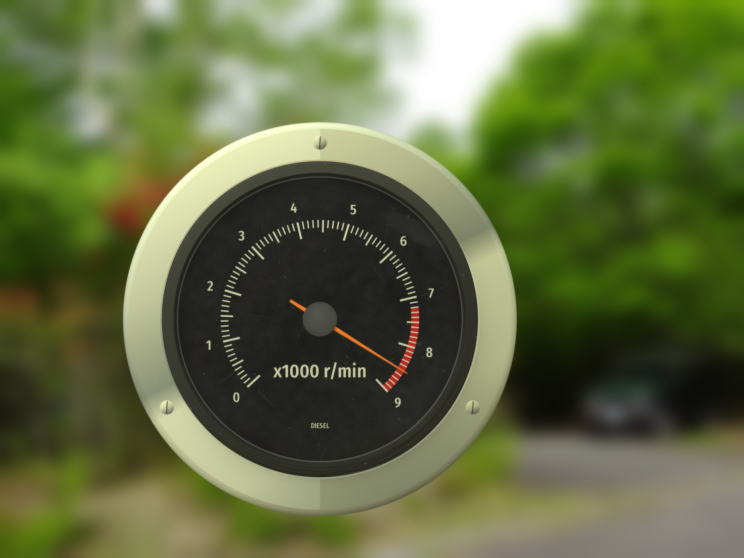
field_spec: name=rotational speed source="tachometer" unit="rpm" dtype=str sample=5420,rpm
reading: 8500,rpm
